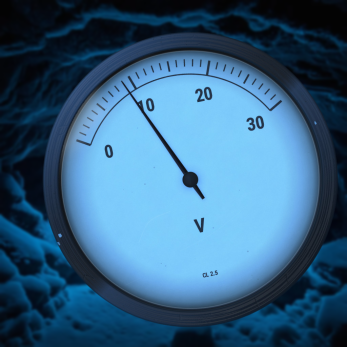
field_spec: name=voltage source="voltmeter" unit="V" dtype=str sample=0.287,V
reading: 9,V
